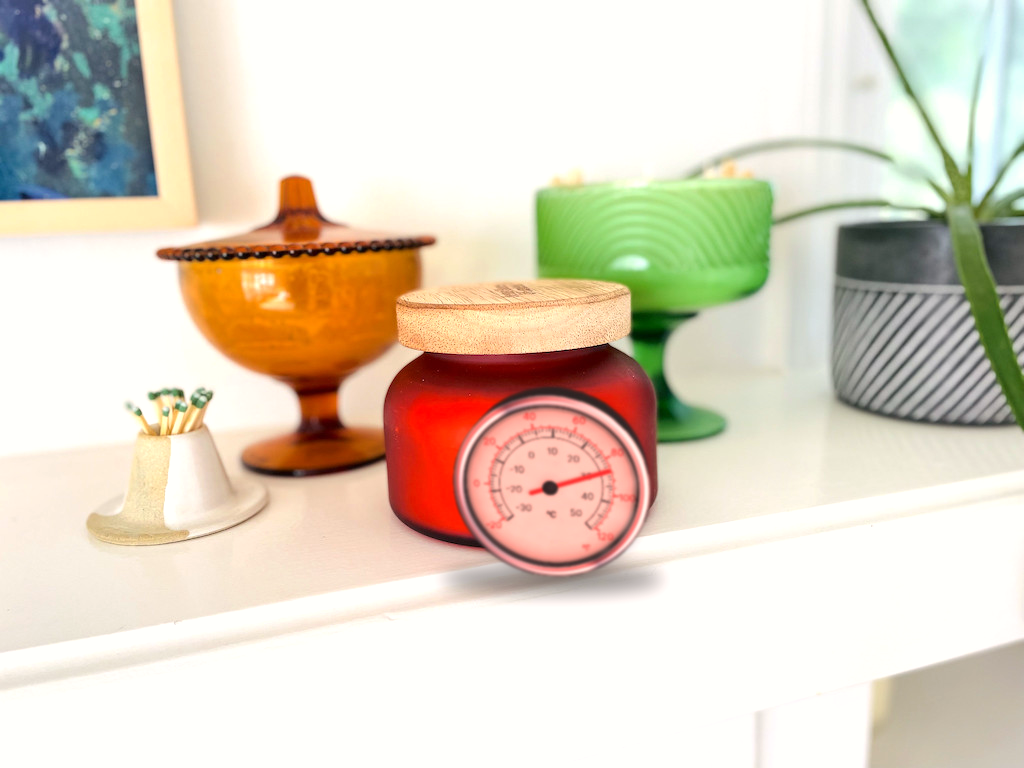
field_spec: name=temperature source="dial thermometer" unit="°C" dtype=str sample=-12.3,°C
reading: 30,°C
